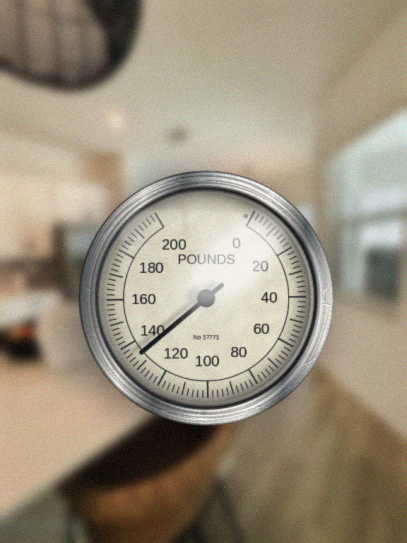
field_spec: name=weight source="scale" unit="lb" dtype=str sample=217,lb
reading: 134,lb
